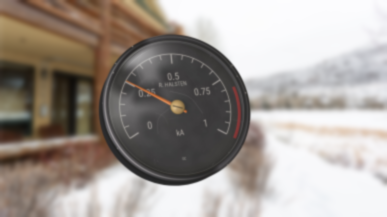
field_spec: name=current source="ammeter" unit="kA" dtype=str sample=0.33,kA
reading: 0.25,kA
